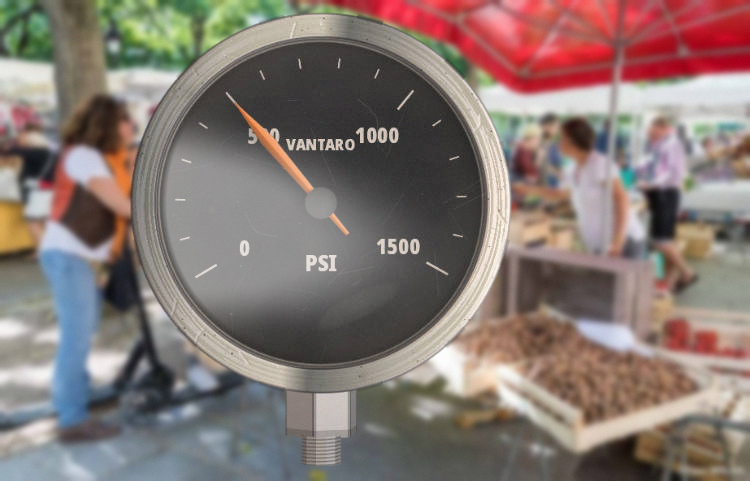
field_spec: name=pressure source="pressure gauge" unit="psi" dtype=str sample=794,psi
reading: 500,psi
